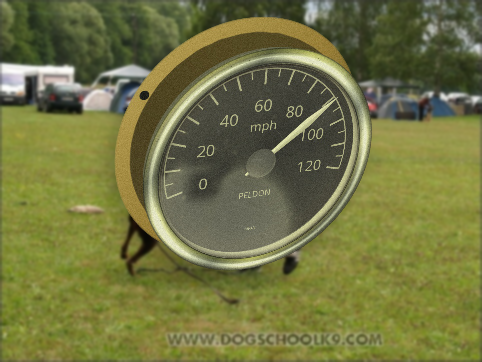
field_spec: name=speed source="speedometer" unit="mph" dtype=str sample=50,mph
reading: 90,mph
